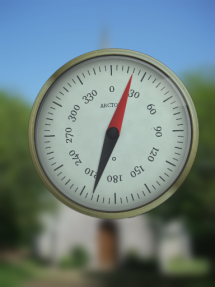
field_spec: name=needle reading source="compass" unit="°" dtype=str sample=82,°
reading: 20,°
